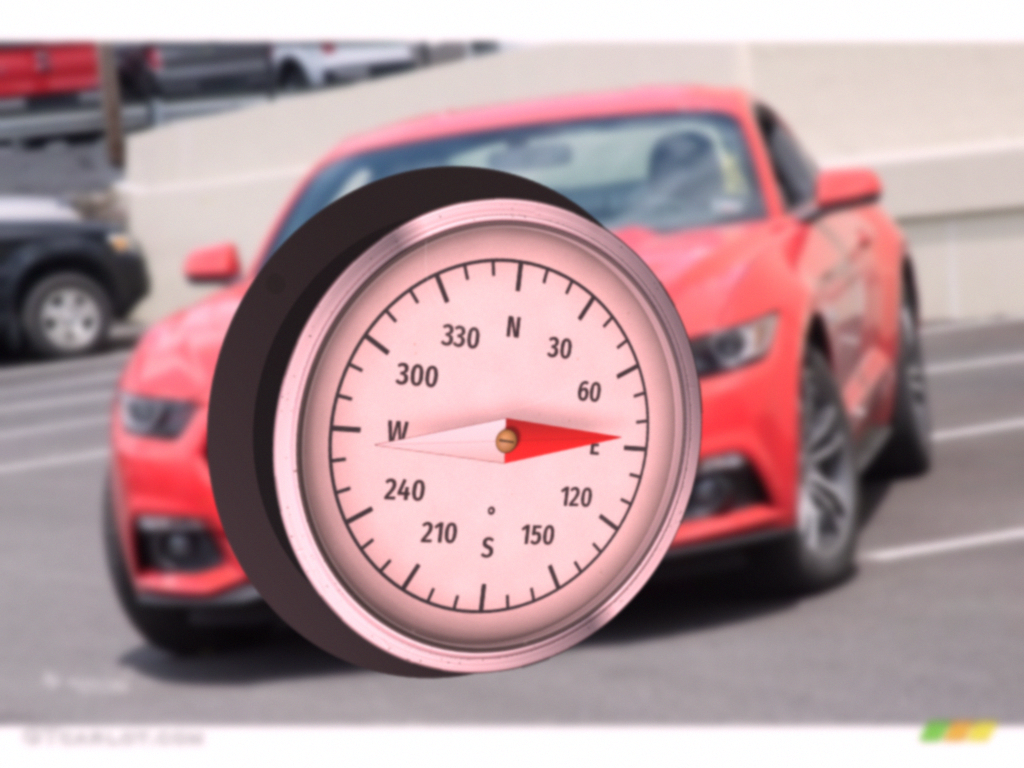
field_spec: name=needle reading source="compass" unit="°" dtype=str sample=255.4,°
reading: 85,°
